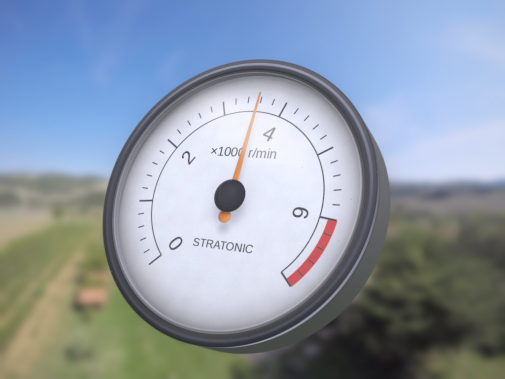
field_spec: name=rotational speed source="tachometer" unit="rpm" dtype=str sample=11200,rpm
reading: 3600,rpm
